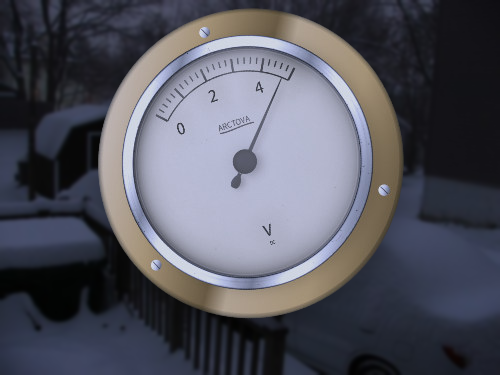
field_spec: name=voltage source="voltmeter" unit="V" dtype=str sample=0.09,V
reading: 4.8,V
